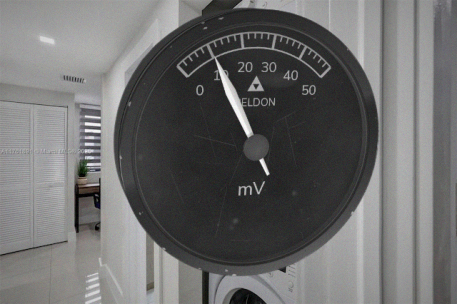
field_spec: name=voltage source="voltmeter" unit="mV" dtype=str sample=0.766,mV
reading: 10,mV
